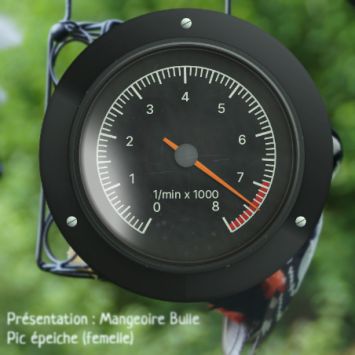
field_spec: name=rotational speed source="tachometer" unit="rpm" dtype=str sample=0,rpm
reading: 7400,rpm
